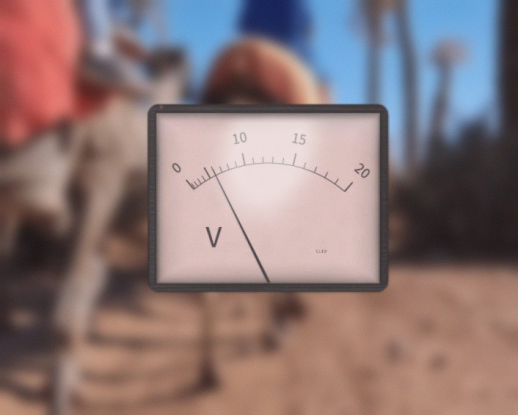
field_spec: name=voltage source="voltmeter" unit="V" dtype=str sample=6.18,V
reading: 6,V
